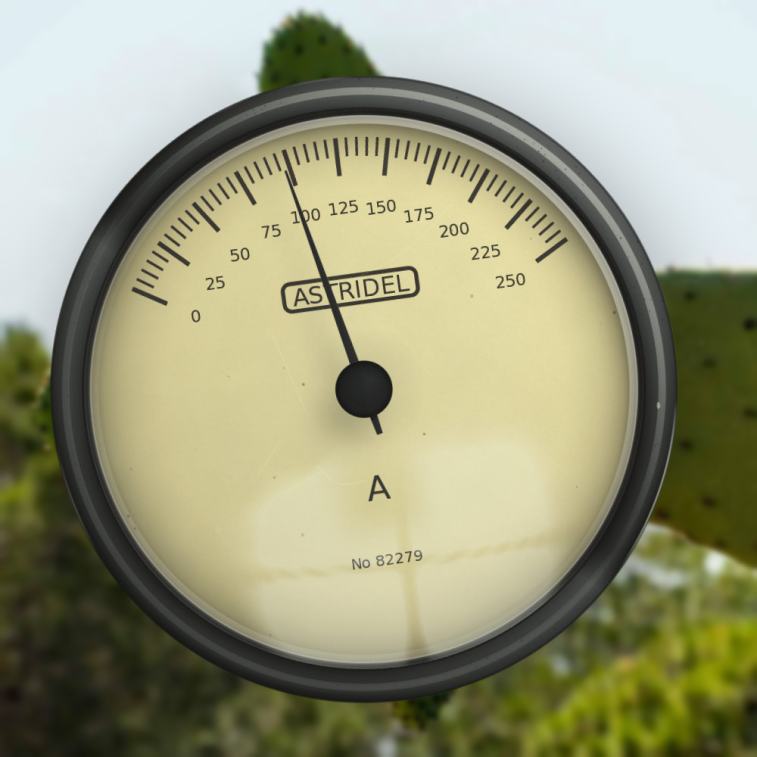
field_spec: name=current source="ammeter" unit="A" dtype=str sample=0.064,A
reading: 97.5,A
